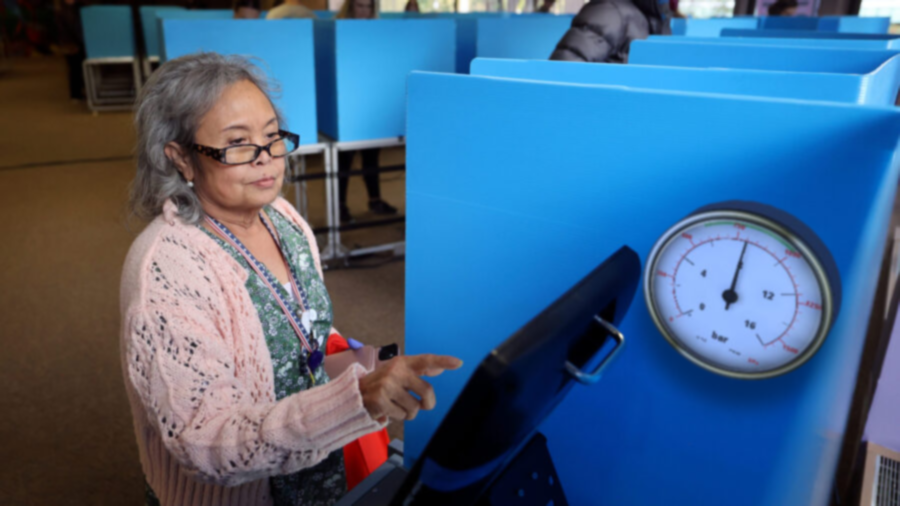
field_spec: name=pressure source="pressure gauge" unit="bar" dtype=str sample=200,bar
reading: 8,bar
